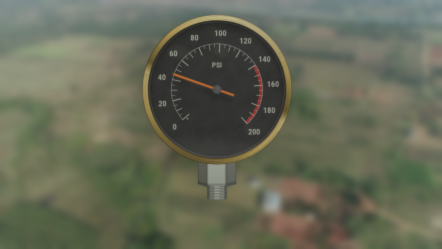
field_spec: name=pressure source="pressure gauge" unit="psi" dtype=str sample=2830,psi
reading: 45,psi
